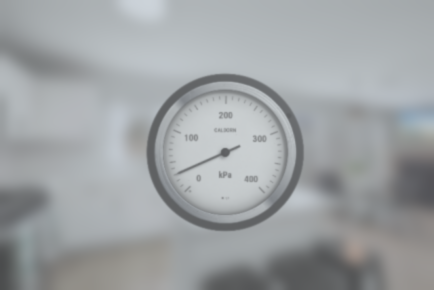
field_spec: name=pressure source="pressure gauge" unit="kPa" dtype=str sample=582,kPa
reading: 30,kPa
